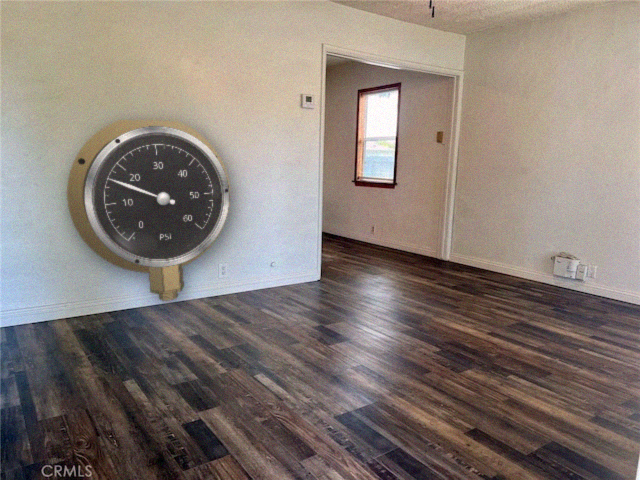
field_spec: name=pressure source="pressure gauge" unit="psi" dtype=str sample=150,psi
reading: 16,psi
